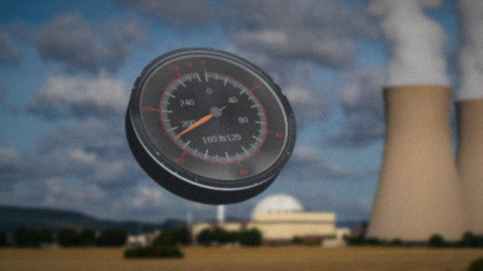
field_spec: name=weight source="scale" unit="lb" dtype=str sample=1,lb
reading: 190,lb
